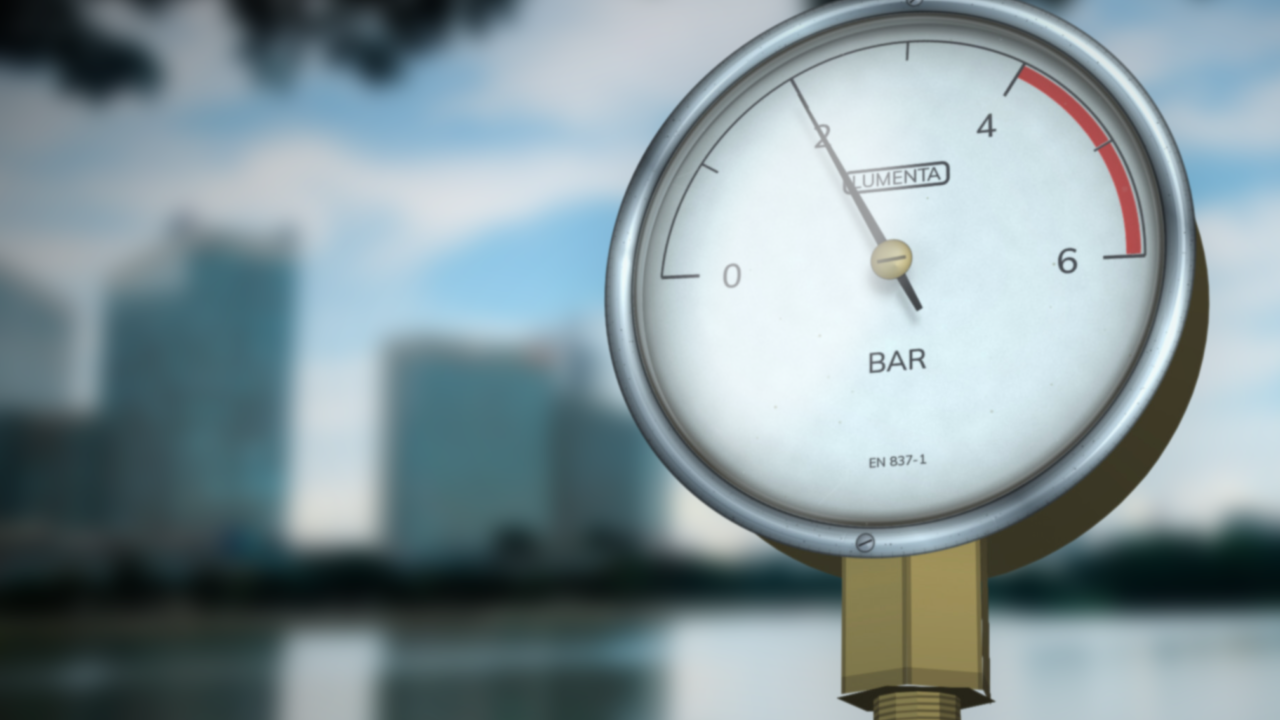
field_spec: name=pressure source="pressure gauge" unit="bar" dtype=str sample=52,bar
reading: 2,bar
